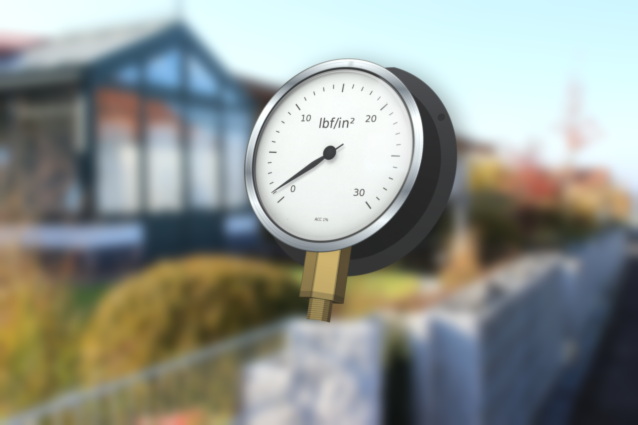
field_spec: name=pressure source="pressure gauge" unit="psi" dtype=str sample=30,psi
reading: 1,psi
